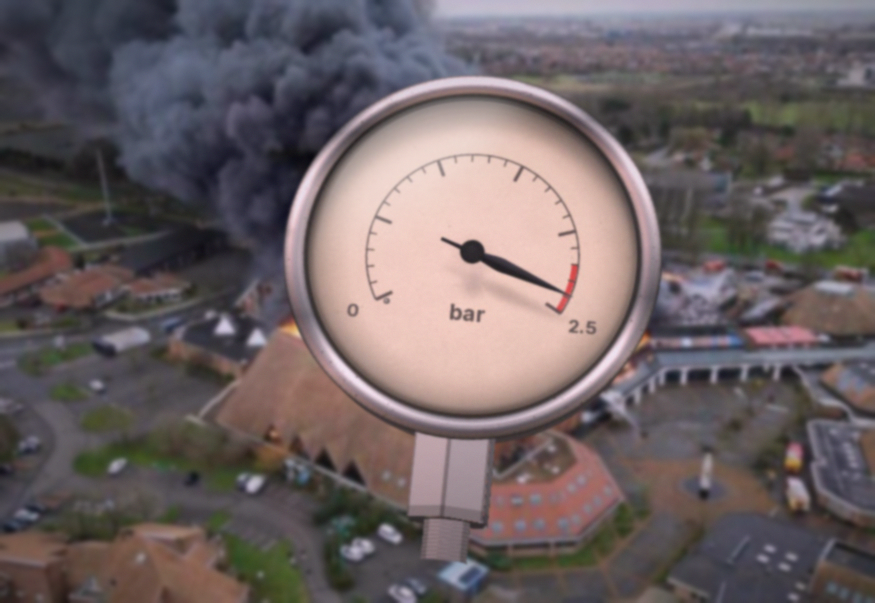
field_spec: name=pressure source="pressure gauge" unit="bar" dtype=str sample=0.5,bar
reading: 2.4,bar
